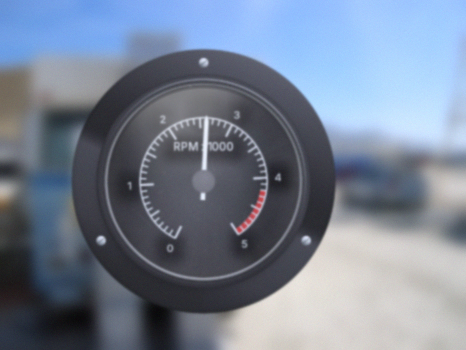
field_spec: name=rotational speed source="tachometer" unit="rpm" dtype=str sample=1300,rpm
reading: 2600,rpm
